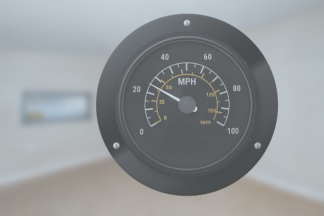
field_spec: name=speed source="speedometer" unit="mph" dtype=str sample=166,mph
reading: 25,mph
